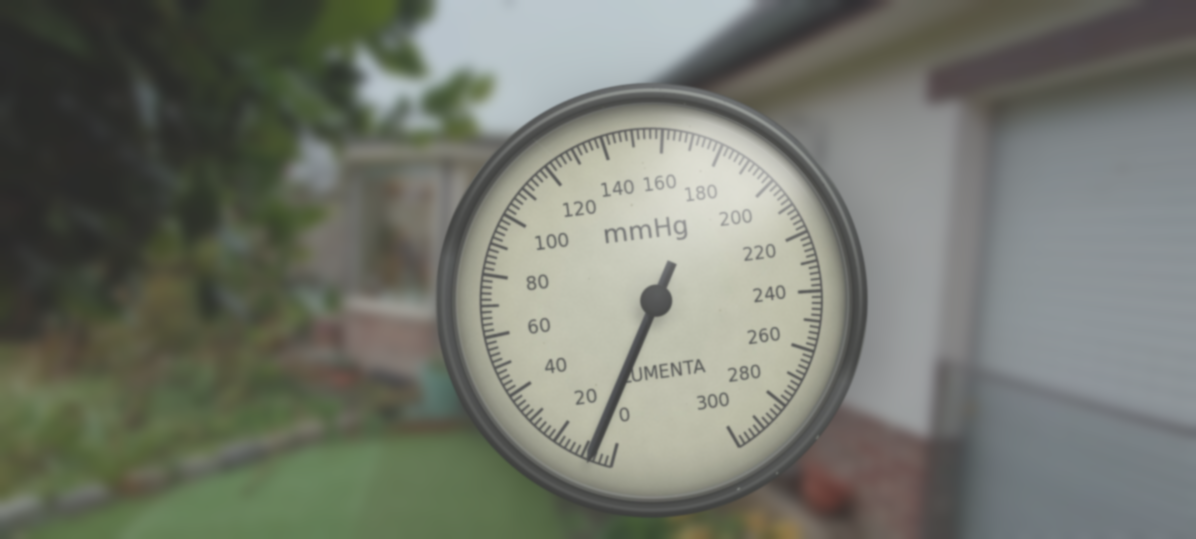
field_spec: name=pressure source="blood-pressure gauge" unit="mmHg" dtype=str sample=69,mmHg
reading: 8,mmHg
